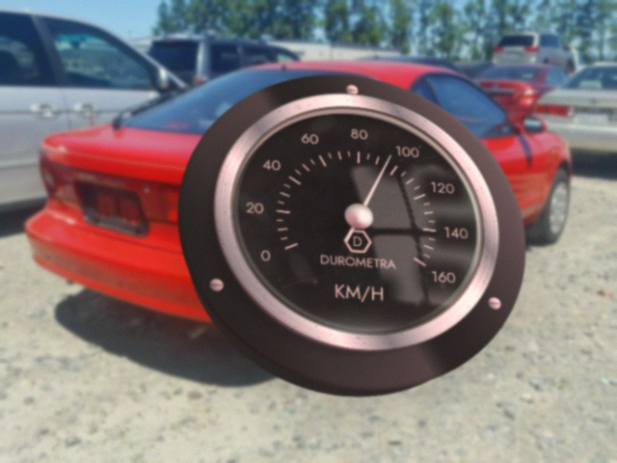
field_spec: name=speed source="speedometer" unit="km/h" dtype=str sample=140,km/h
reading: 95,km/h
